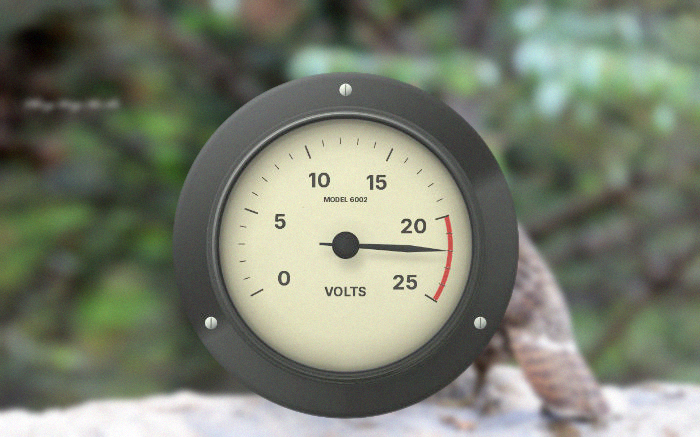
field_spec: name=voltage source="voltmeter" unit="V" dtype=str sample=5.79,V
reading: 22,V
